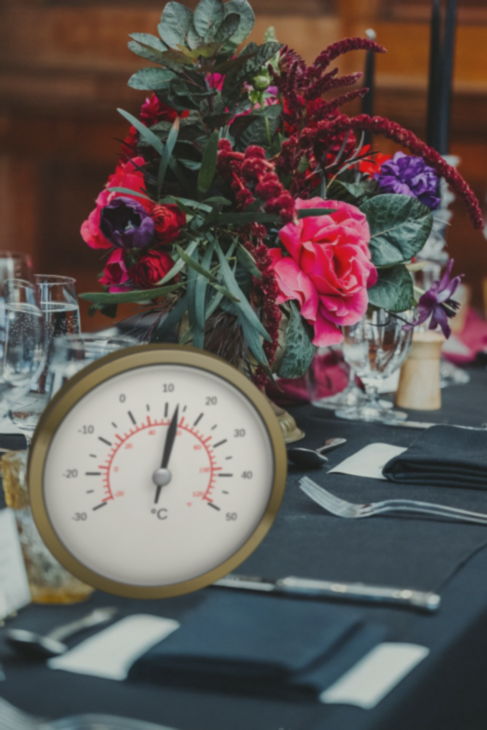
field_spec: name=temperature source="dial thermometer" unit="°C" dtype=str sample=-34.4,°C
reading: 12.5,°C
